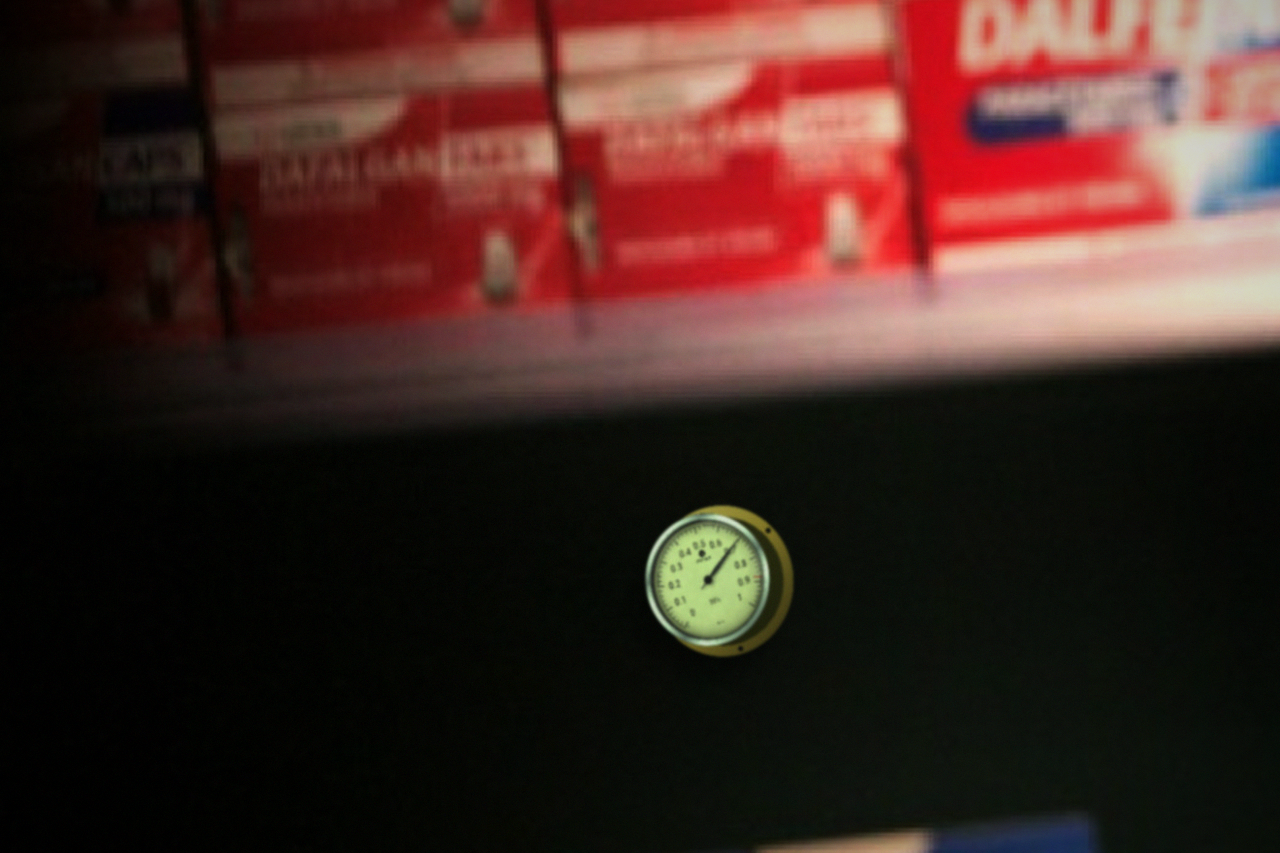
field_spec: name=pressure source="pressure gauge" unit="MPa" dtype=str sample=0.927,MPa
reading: 0.7,MPa
